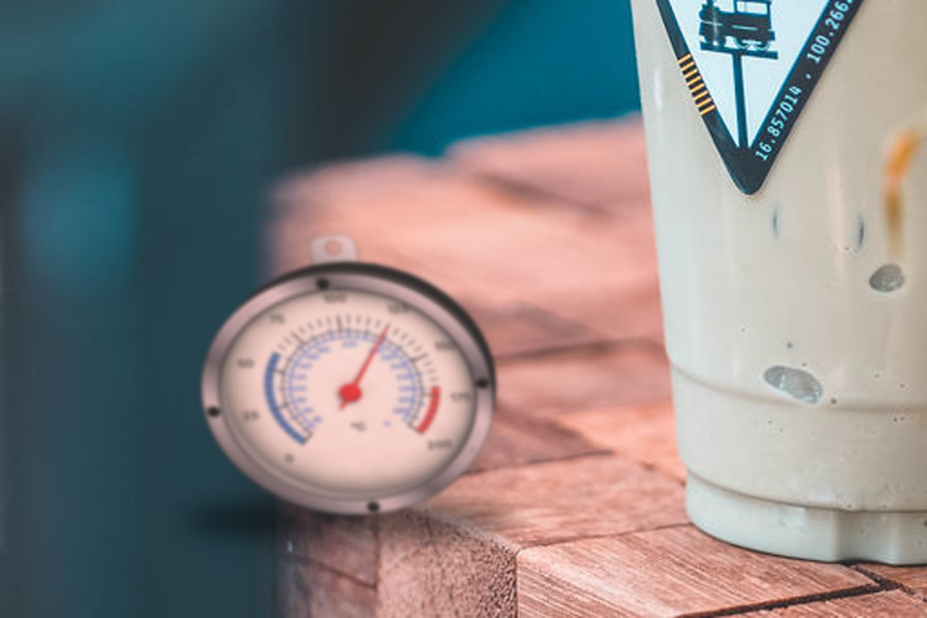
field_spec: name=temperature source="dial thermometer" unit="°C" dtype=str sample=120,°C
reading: 125,°C
